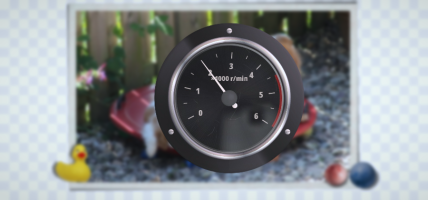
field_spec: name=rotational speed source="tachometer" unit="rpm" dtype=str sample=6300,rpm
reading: 2000,rpm
